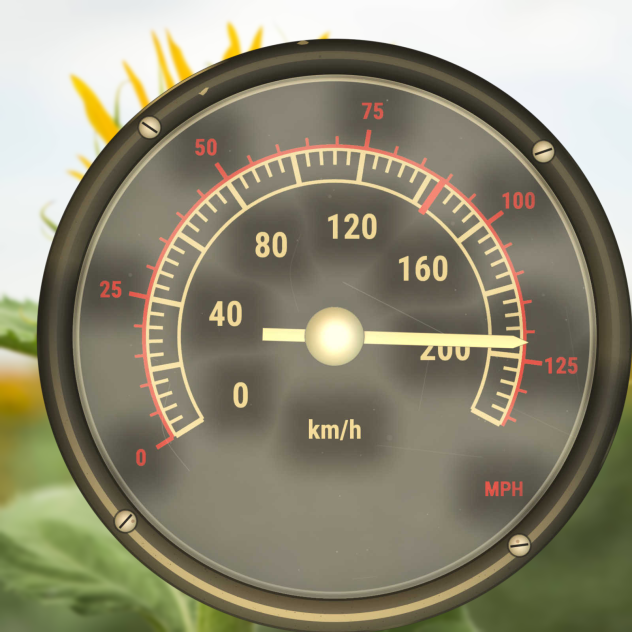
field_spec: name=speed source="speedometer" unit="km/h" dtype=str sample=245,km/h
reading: 196,km/h
